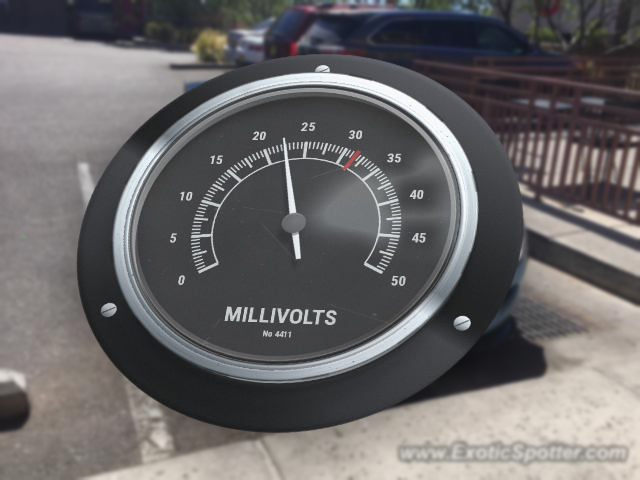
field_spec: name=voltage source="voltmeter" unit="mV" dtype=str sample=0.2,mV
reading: 22.5,mV
